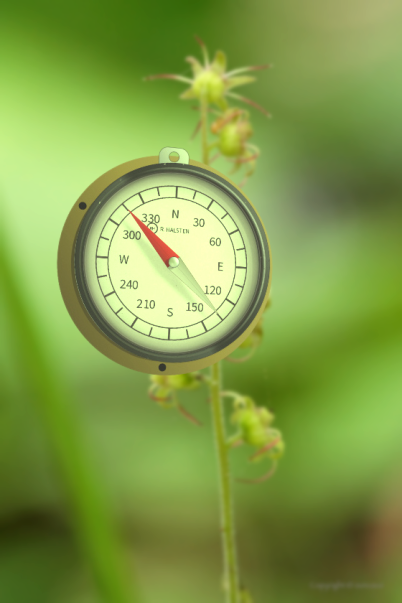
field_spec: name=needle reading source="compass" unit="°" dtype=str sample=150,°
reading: 315,°
